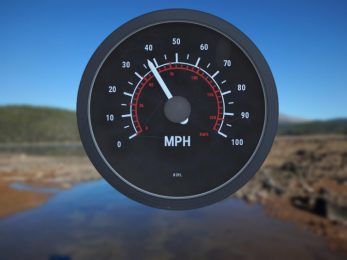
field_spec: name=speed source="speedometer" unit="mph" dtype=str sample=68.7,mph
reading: 37.5,mph
